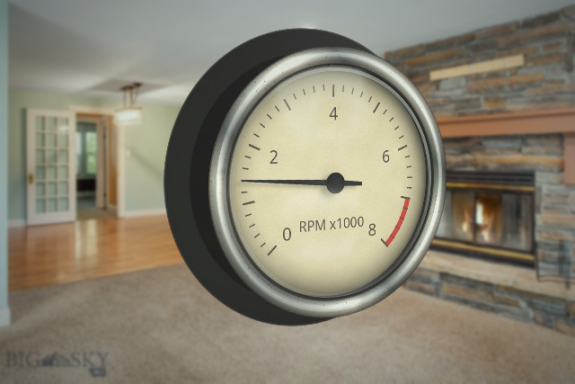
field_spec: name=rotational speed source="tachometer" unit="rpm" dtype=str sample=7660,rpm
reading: 1400,rpm
